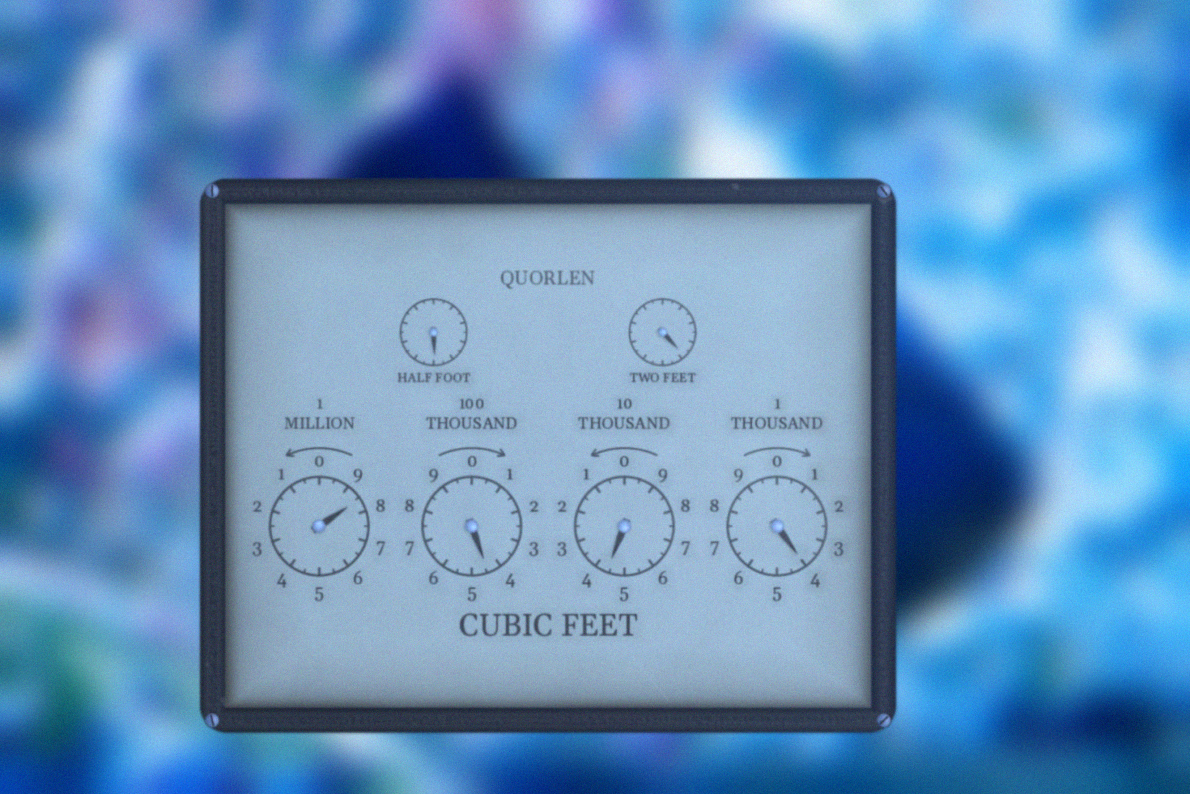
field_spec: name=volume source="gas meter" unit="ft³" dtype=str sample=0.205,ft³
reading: 844400,ft³
